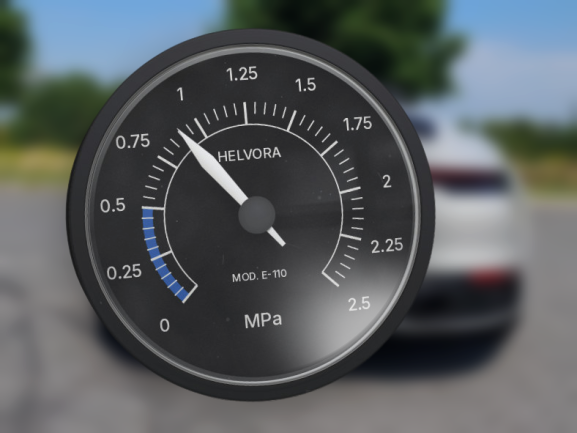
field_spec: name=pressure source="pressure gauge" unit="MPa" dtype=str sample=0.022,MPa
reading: 0.9,MPa
